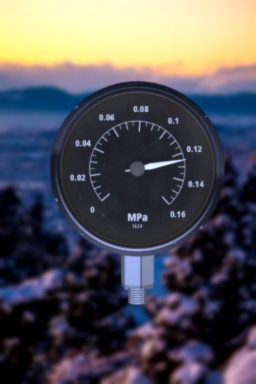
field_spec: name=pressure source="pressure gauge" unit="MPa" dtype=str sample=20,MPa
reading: 0.125,MPa
